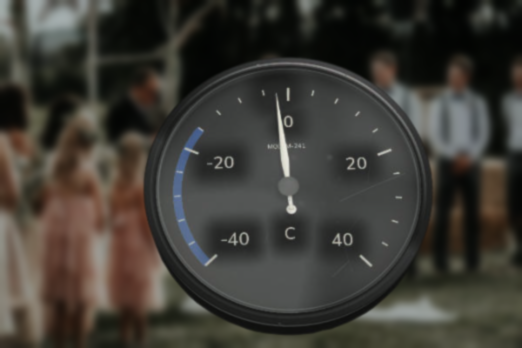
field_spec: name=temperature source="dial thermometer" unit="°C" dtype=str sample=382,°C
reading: -2,°C
